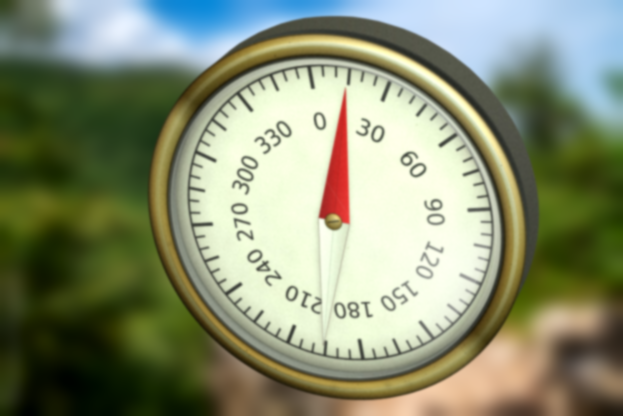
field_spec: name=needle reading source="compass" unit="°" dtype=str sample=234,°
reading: 15,°
